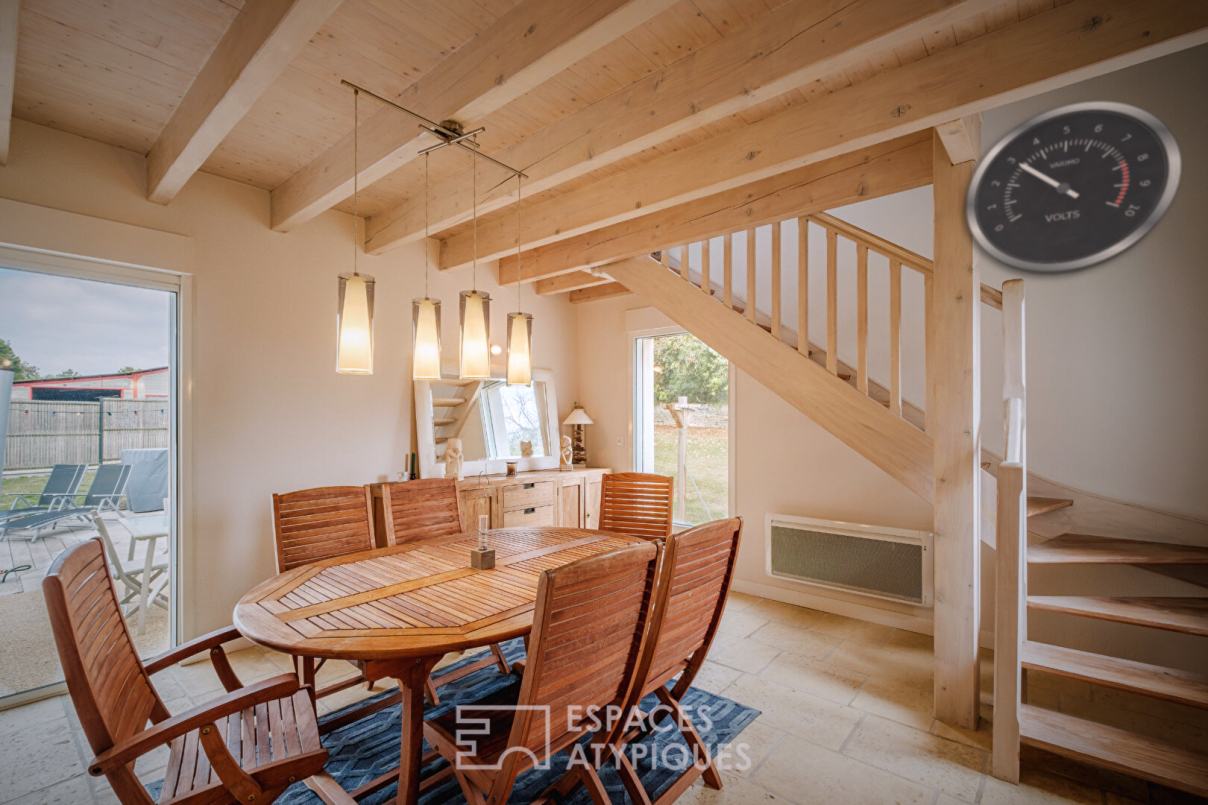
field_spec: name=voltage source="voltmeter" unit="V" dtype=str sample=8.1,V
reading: 3,V
